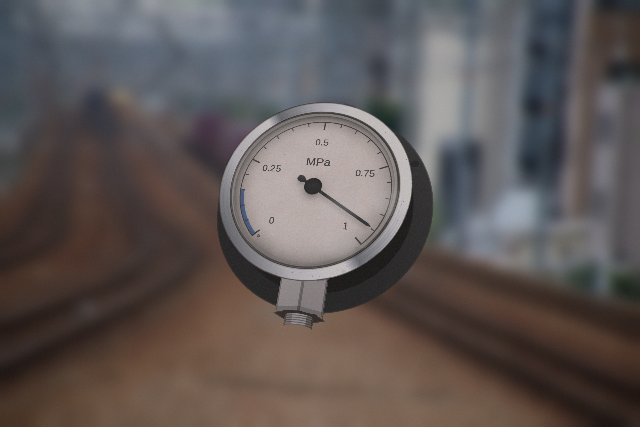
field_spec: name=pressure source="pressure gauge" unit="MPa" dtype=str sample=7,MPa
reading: 0.95,MPa
